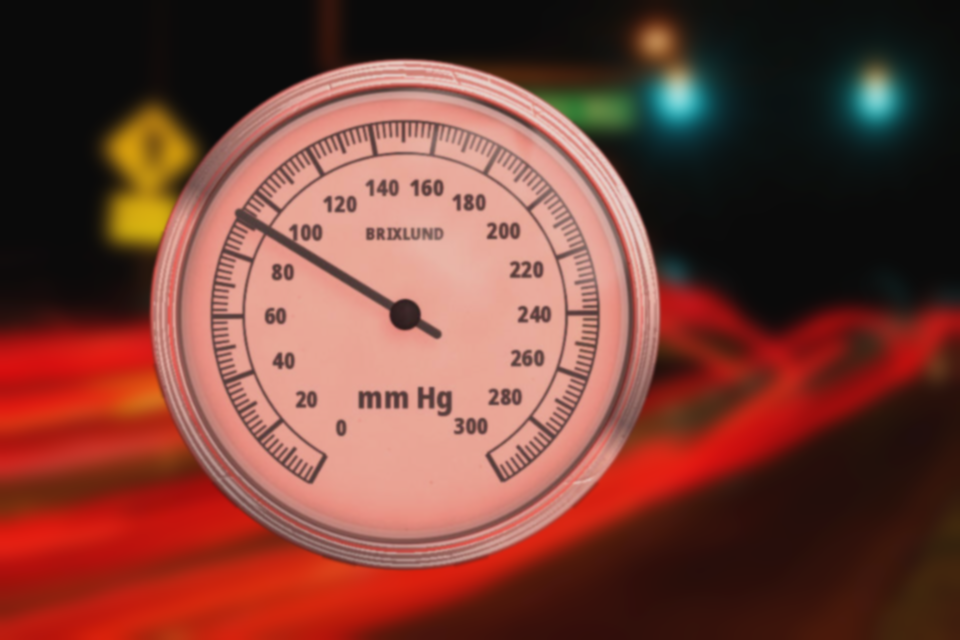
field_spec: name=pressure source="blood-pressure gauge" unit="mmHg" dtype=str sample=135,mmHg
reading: 92,mmHg
